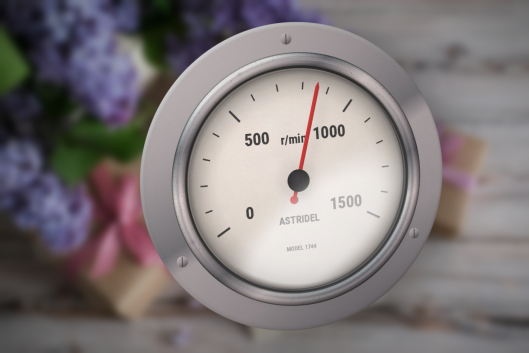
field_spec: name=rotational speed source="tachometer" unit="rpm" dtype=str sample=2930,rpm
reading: 850,rpm
